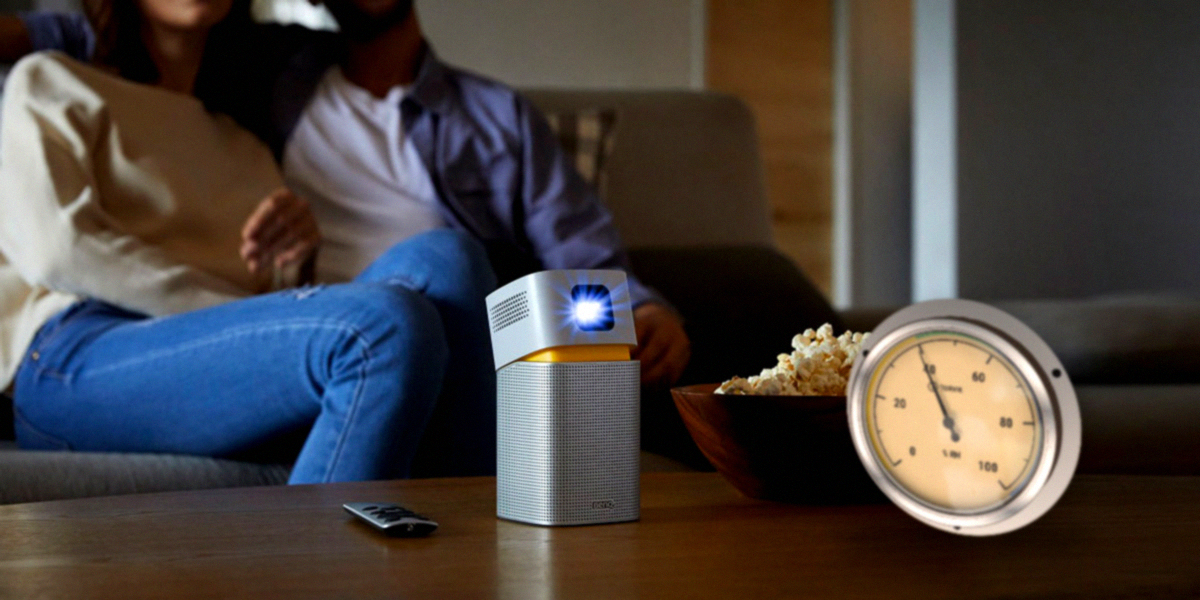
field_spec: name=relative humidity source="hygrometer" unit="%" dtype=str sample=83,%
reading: 40,%
